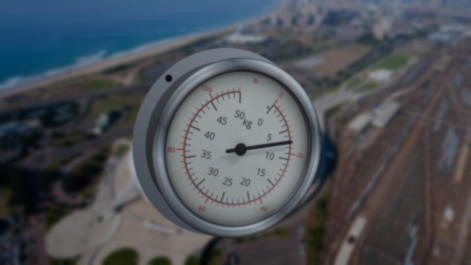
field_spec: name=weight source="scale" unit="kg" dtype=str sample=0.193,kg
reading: 7,kg
